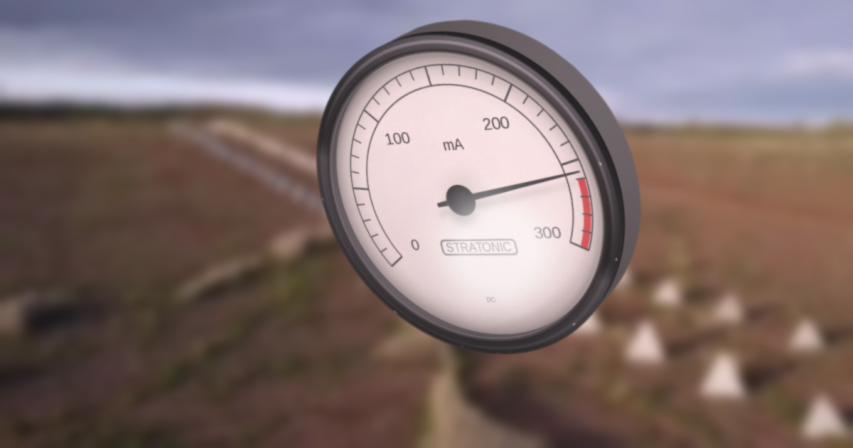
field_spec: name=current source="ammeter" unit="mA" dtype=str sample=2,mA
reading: 255,mA
